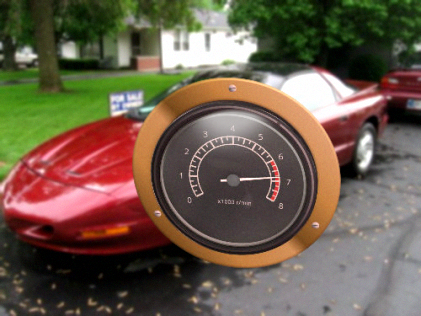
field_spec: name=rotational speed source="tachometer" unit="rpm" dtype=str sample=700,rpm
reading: 6750,rpm
